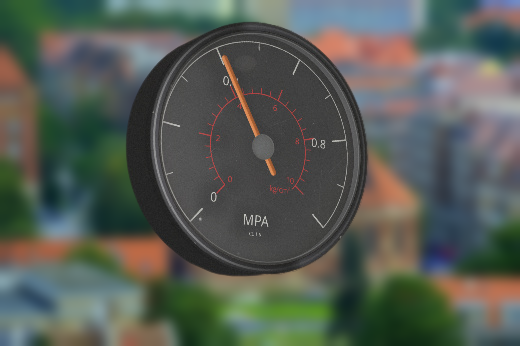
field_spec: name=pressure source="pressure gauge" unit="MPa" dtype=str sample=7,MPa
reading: 0.4,MPa
